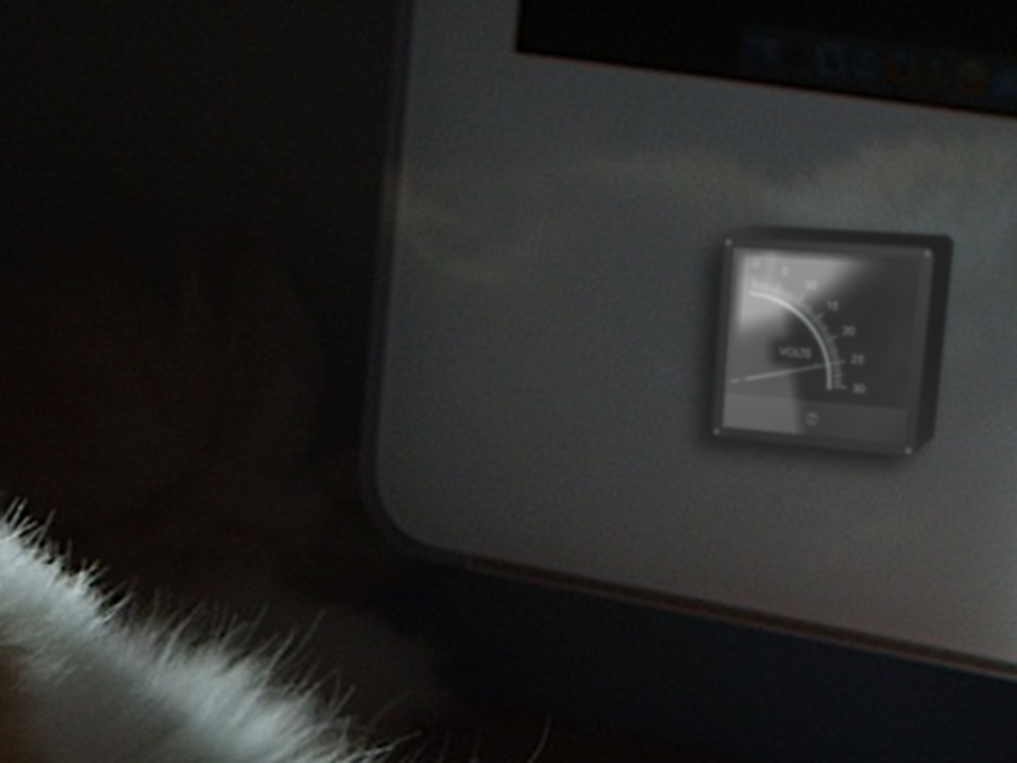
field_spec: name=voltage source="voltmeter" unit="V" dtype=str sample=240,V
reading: 25,V
